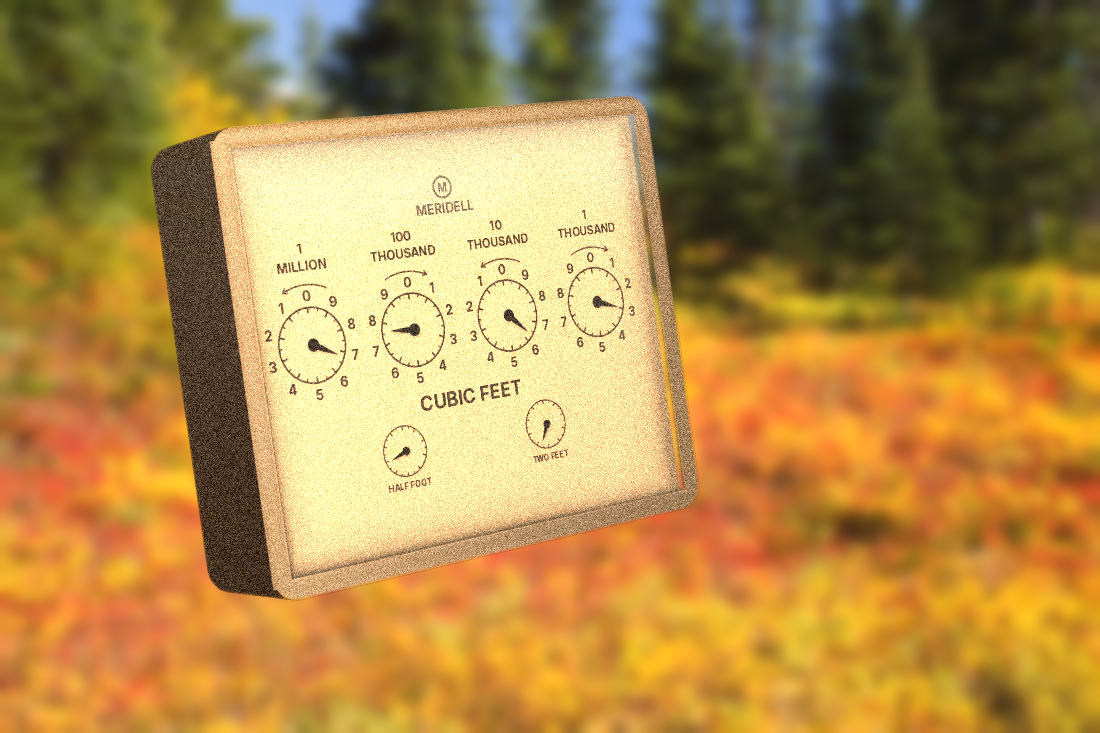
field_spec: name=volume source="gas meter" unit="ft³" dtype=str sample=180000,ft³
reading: 676300,ft³
